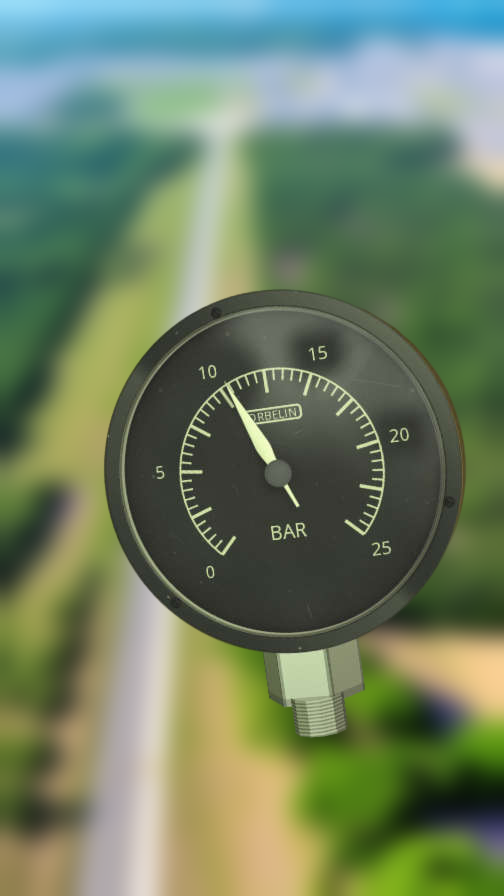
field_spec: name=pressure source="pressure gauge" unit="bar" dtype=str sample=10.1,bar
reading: 10.5,bar
